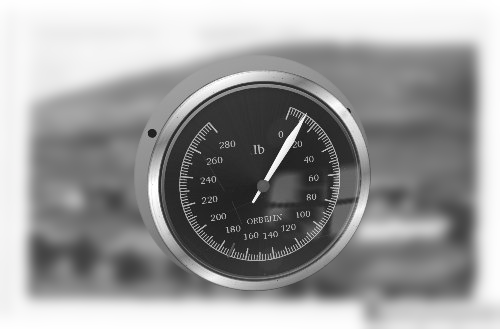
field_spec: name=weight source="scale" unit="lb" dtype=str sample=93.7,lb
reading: 10,lb
